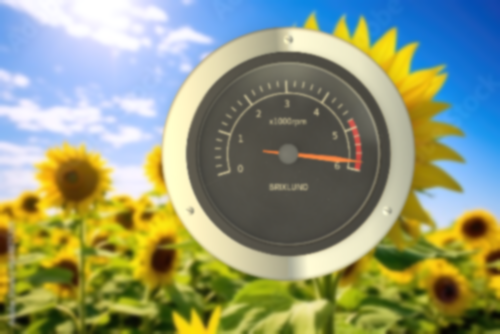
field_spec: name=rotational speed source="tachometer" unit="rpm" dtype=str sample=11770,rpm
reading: 5800,rpm
